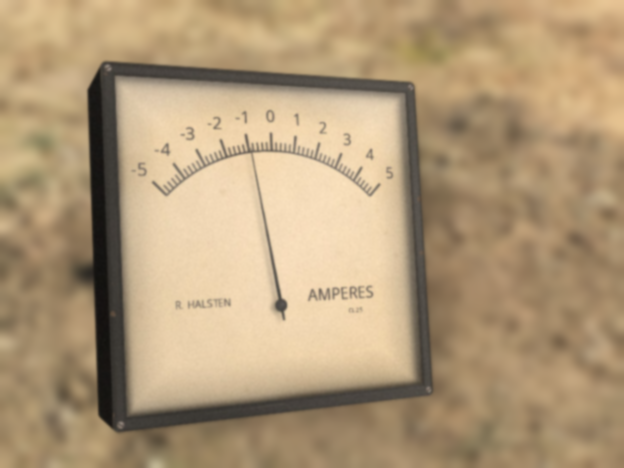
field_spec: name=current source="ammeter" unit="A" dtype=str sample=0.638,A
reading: -1,A
